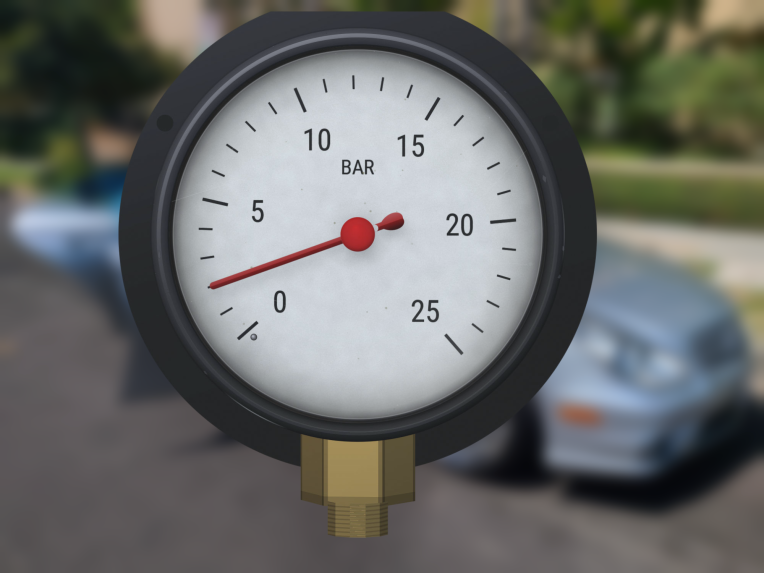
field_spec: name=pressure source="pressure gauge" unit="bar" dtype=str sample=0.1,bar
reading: 2,bar
